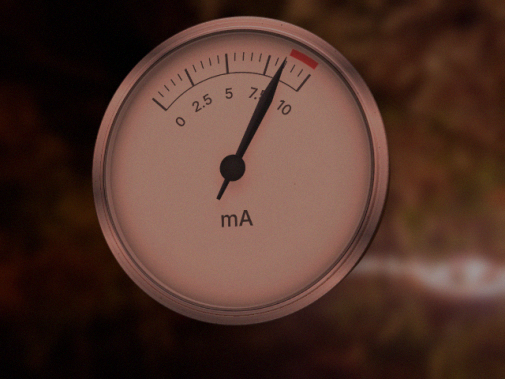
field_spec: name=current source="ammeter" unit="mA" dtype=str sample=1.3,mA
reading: 8.5,mA
